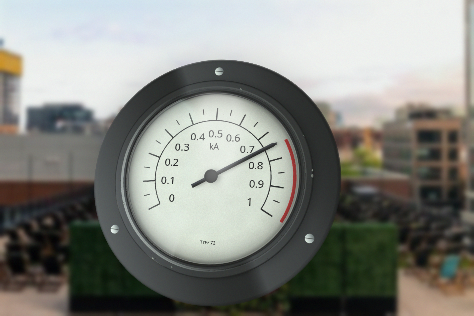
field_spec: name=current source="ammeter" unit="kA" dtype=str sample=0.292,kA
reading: 0.75,kA
